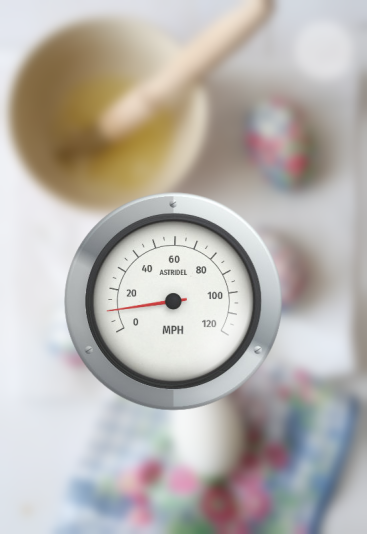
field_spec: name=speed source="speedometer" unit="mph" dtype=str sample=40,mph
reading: 10,mph
